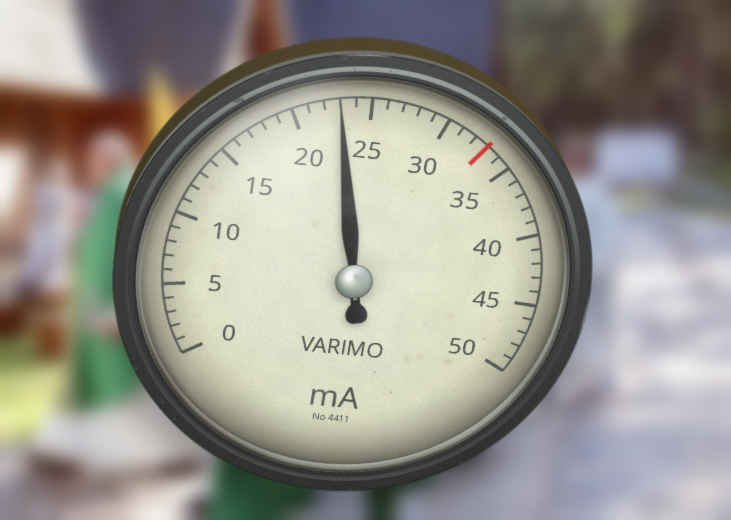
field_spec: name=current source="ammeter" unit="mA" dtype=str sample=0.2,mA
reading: 23,mA
